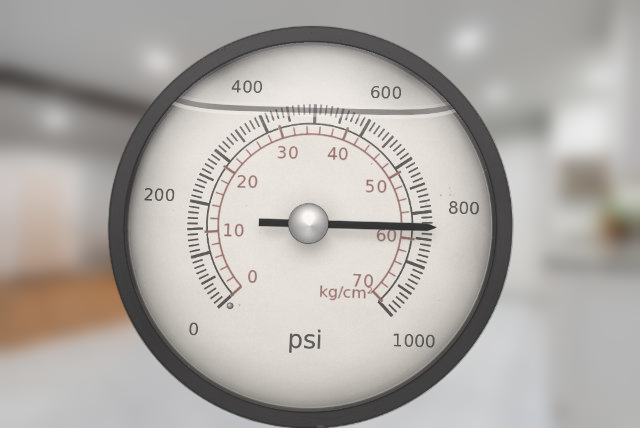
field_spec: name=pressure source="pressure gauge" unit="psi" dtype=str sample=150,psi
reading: 830,psi
